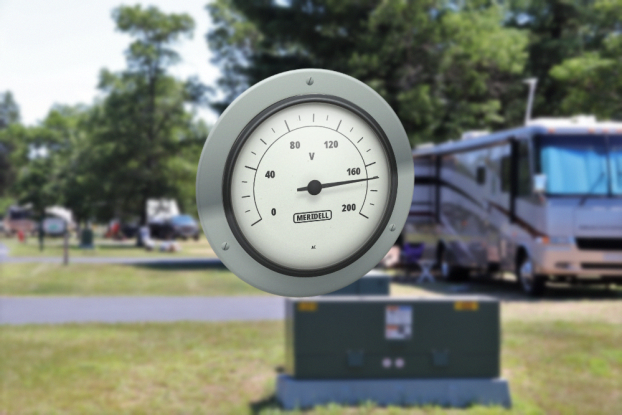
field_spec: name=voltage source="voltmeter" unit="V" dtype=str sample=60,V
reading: 170,V
